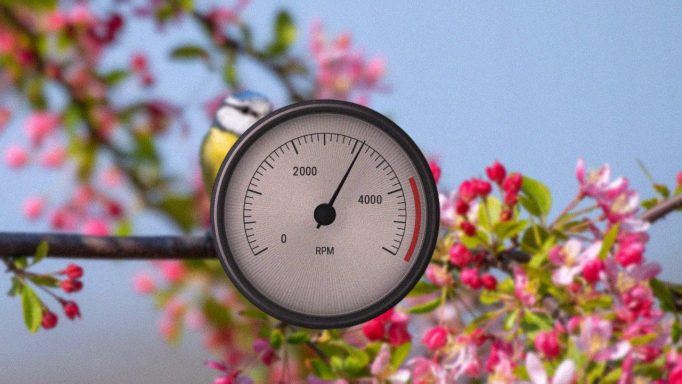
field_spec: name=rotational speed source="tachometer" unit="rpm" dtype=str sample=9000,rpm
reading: 3100,rpm
